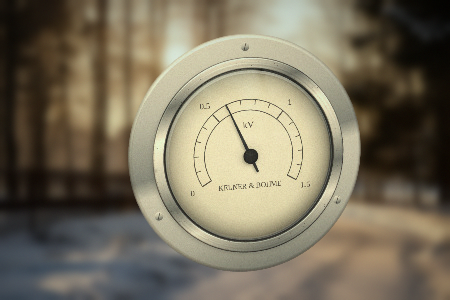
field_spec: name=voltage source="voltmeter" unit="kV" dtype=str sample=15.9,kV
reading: 0.6,kV
